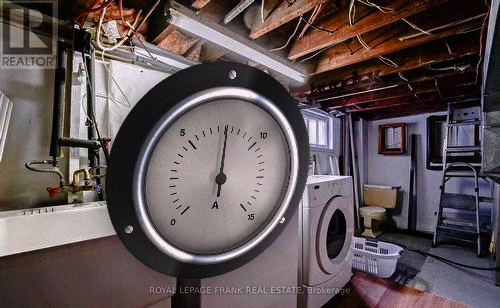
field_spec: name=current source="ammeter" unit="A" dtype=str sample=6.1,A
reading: 7.5,A
